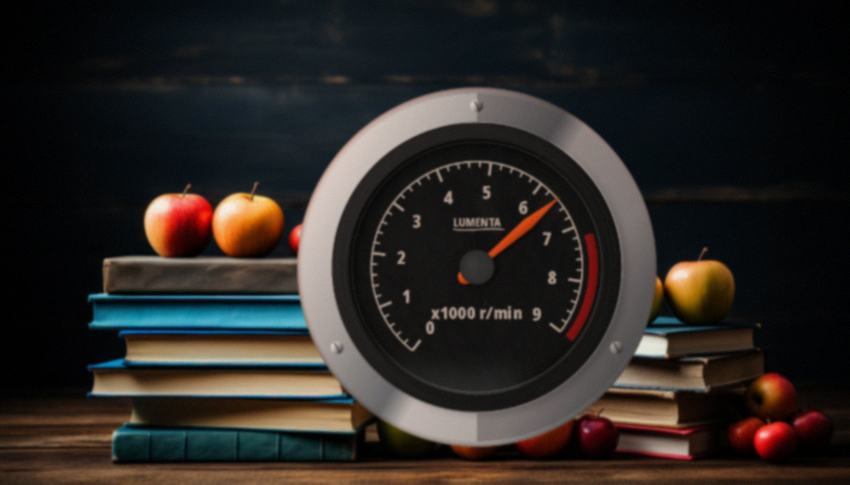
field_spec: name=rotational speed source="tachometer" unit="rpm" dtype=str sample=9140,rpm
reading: 6400,rpm
